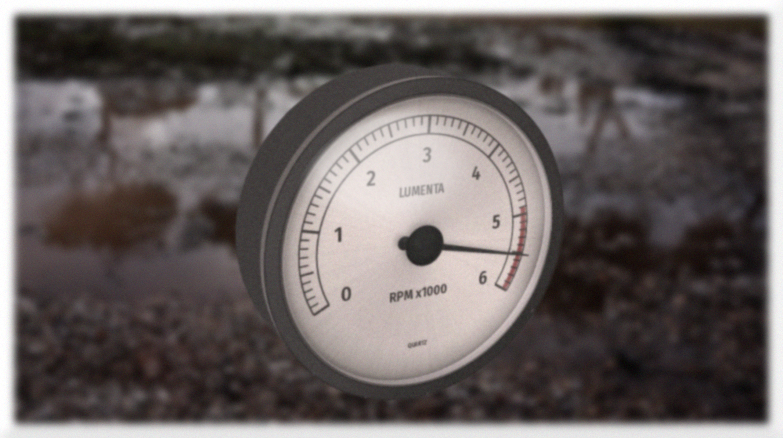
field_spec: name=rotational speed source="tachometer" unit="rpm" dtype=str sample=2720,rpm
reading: 5500,rpm
